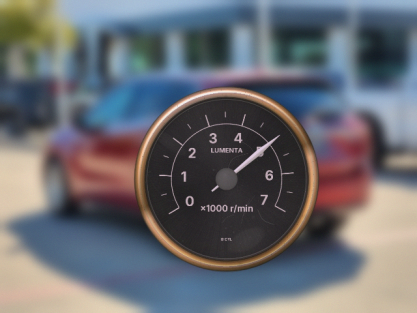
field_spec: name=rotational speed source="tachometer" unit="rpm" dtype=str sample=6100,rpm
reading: 5000,rpm
